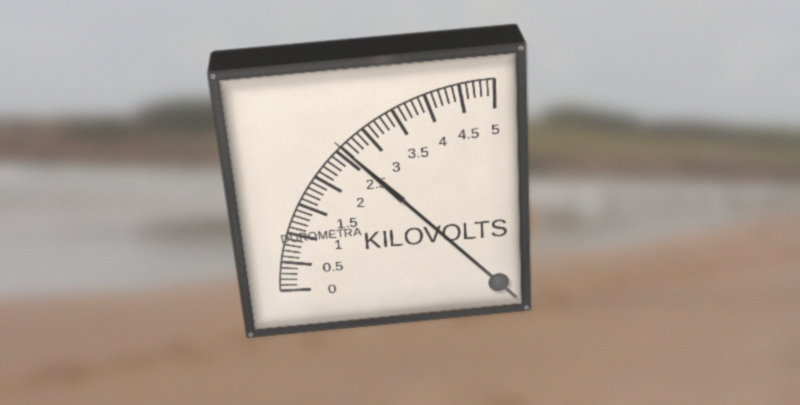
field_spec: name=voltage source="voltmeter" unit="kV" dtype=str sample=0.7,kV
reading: 2.6,kV
